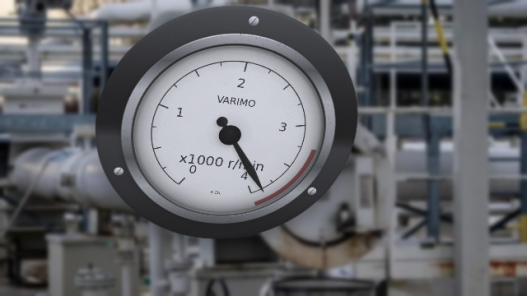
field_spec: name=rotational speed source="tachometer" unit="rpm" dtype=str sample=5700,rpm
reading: 3875,rpm
